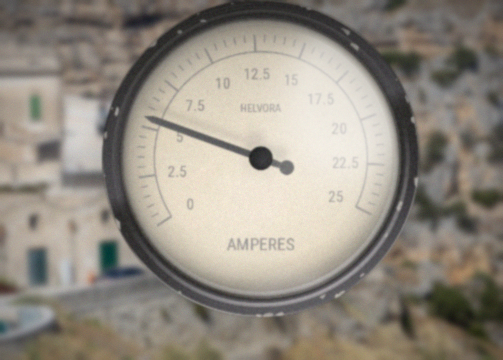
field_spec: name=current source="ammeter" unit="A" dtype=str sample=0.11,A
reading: 5.5,A
